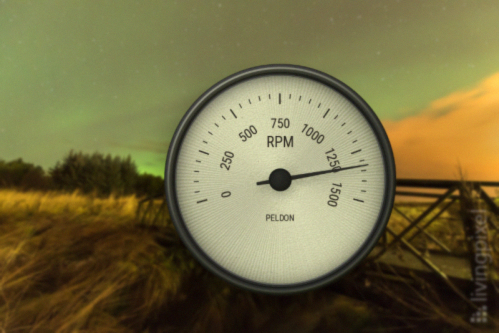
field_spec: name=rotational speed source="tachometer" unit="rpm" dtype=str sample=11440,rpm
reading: 1325,rpm
